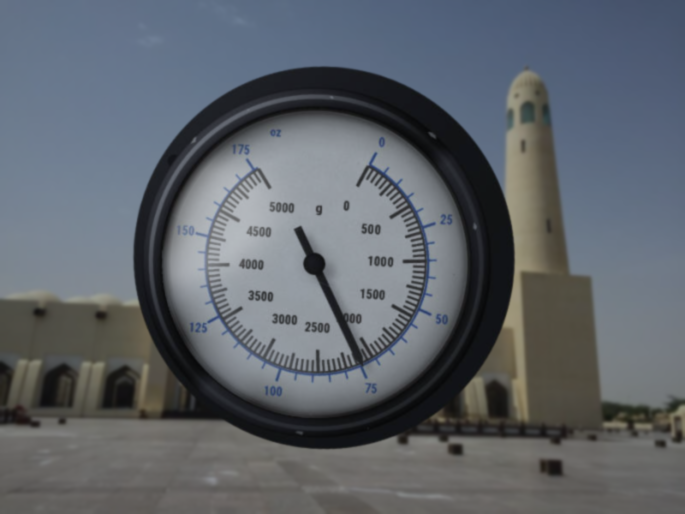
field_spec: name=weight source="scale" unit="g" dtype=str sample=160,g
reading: 2100,g
